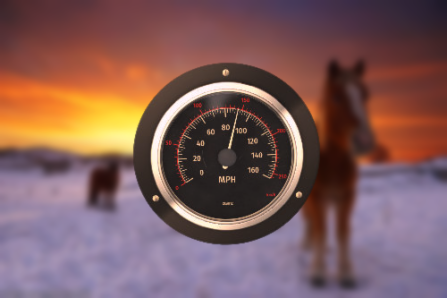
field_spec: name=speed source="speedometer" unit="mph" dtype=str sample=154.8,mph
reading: 90,mph
